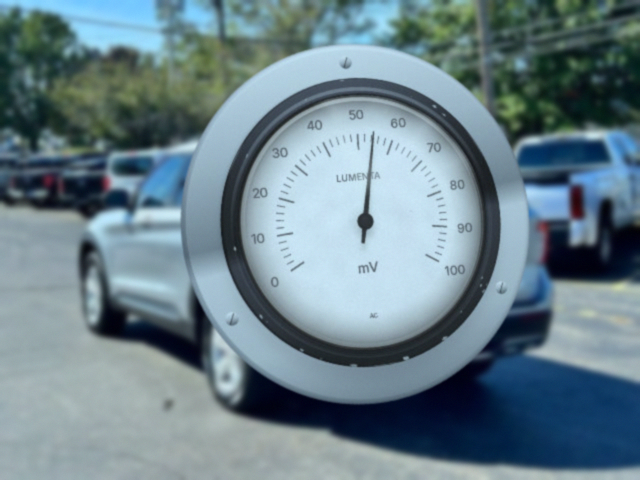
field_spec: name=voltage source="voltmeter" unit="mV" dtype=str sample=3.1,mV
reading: 54,mV
